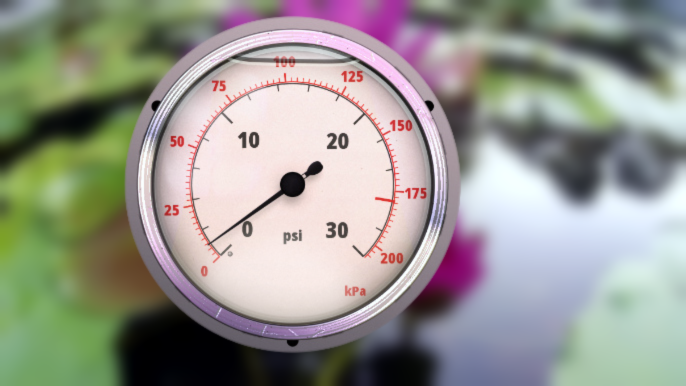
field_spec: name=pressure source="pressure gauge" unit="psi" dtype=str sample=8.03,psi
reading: 1,psi
